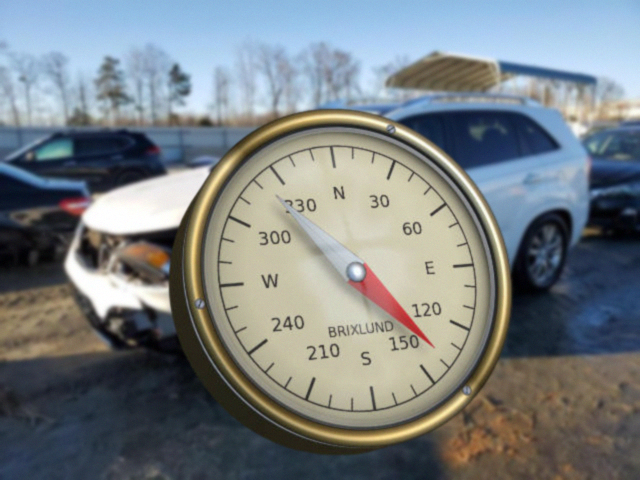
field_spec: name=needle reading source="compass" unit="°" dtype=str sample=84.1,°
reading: 140,°
